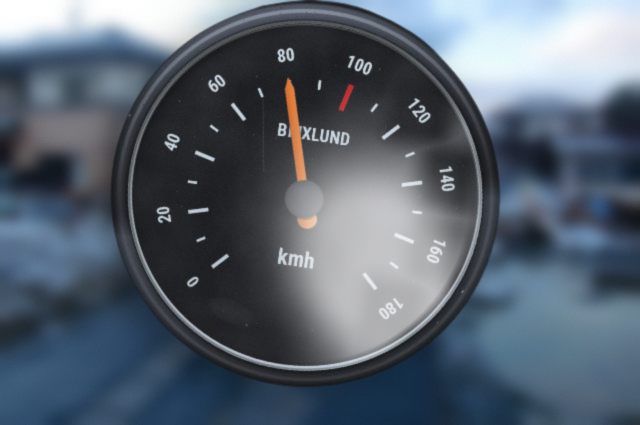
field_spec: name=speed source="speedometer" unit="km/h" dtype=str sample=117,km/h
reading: 80,km/h
